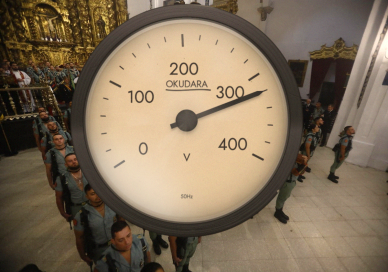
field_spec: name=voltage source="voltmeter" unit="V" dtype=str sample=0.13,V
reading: 320,V
